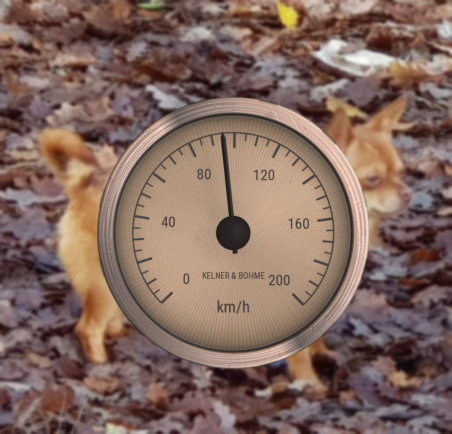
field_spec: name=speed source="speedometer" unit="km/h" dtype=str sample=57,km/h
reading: 95,km/h
